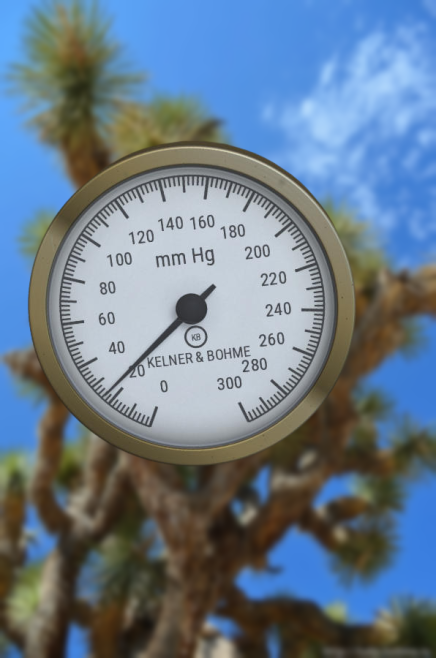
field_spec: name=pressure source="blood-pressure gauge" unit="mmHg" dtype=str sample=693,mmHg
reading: 24,mmHg
